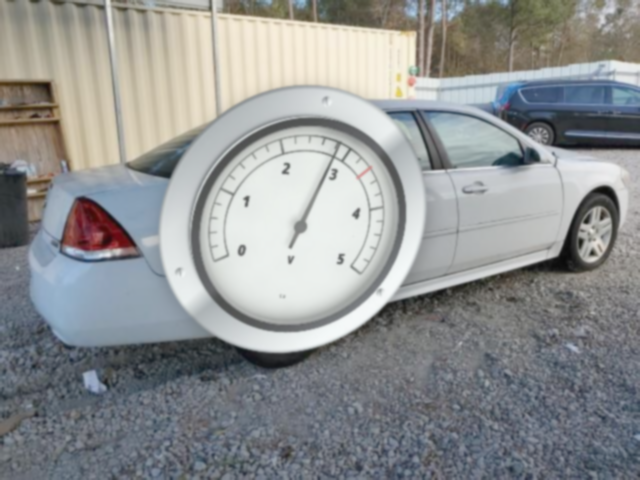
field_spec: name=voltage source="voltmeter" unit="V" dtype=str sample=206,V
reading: 2.8,V
